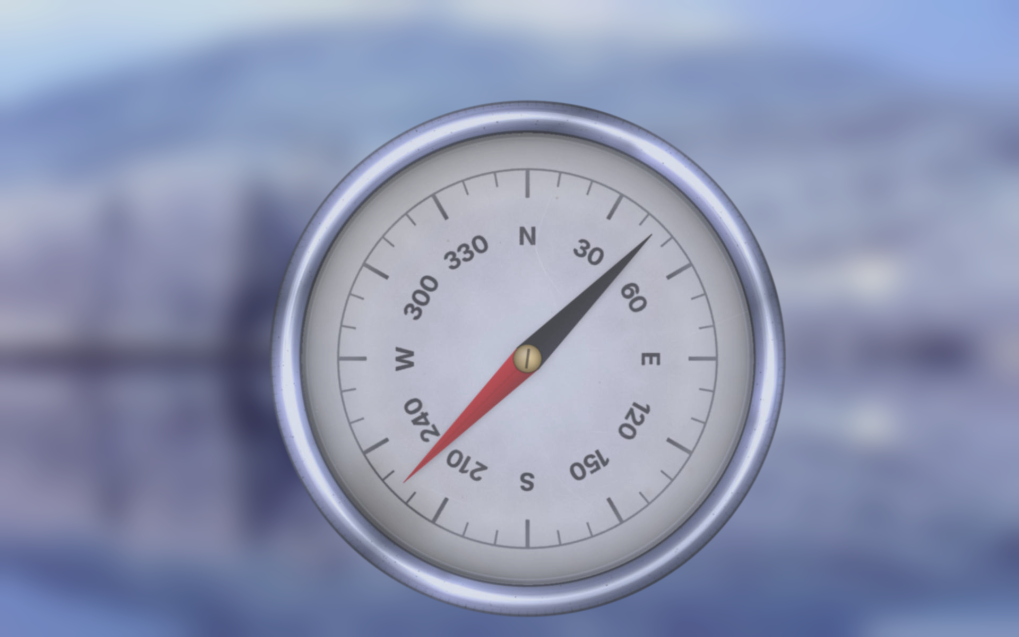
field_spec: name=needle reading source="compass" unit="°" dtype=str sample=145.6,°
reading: 225,°
